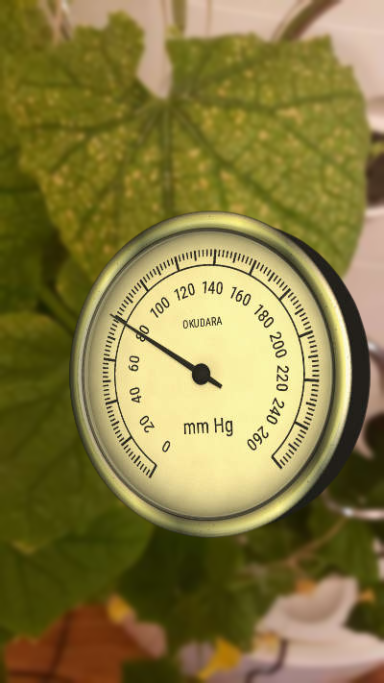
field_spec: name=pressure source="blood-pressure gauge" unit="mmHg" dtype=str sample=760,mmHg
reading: 80,mmHg
